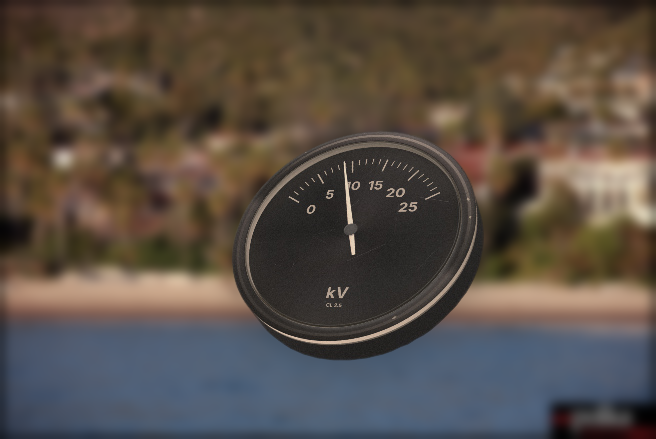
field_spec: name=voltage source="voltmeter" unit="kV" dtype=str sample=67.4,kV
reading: 9,kV
